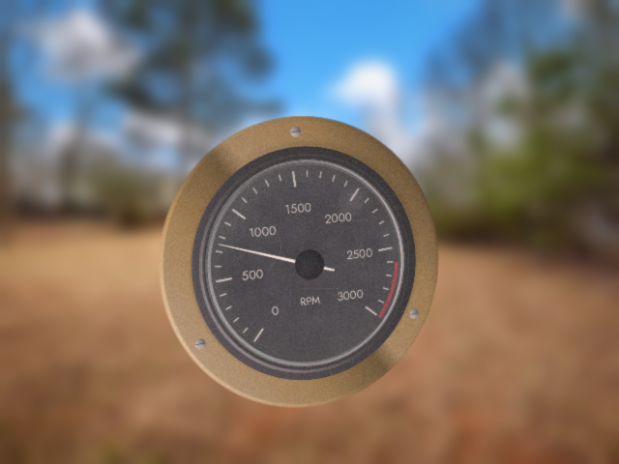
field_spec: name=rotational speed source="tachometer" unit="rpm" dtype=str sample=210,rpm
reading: 750,rpm
